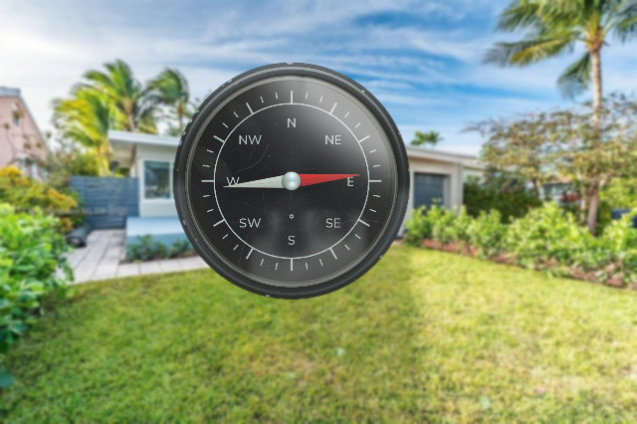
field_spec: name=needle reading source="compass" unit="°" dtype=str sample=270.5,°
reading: 85,°
